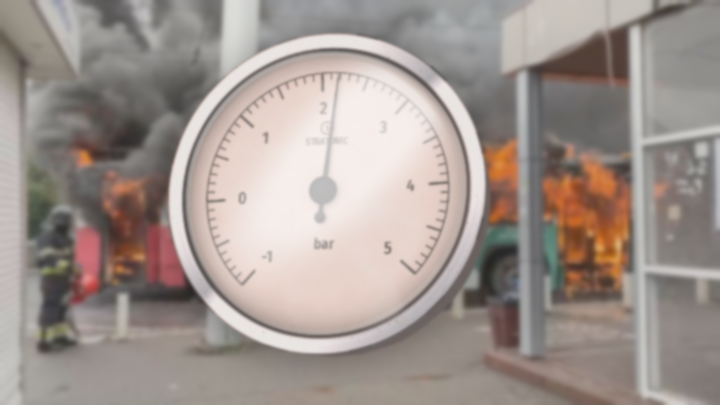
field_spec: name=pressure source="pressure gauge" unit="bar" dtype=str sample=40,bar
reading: 2.2,bar
